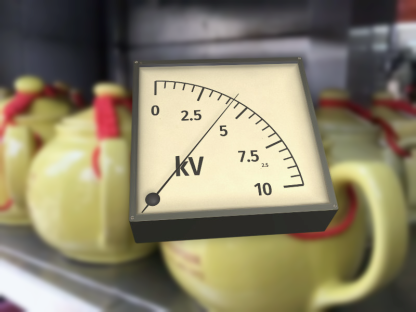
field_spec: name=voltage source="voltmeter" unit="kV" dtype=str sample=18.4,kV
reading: 4.25,kV
